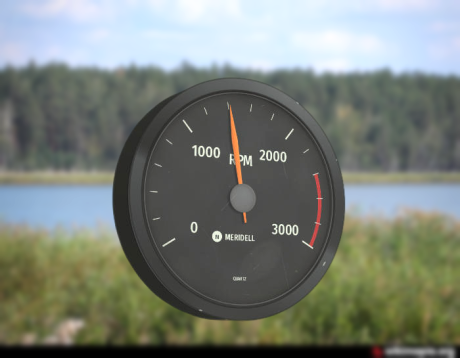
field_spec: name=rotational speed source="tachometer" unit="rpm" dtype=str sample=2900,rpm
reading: 1400,rpm
